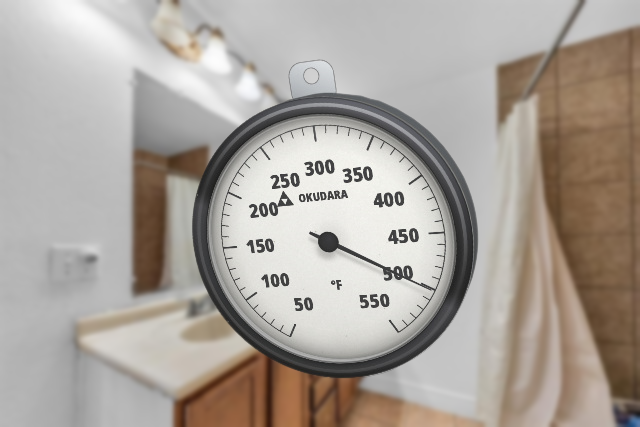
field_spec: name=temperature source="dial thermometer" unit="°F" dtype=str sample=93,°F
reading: 500,°F
